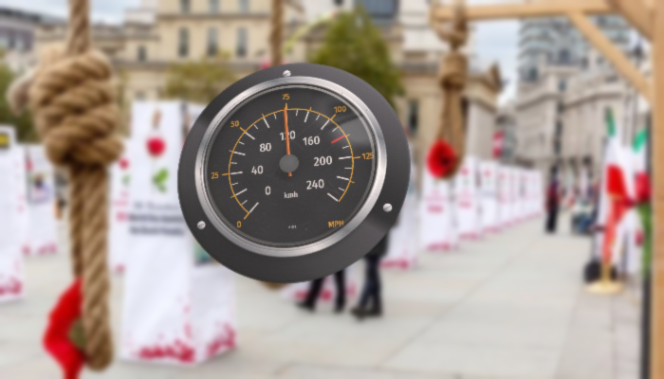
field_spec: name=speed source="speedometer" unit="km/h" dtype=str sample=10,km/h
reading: 120,km/h
